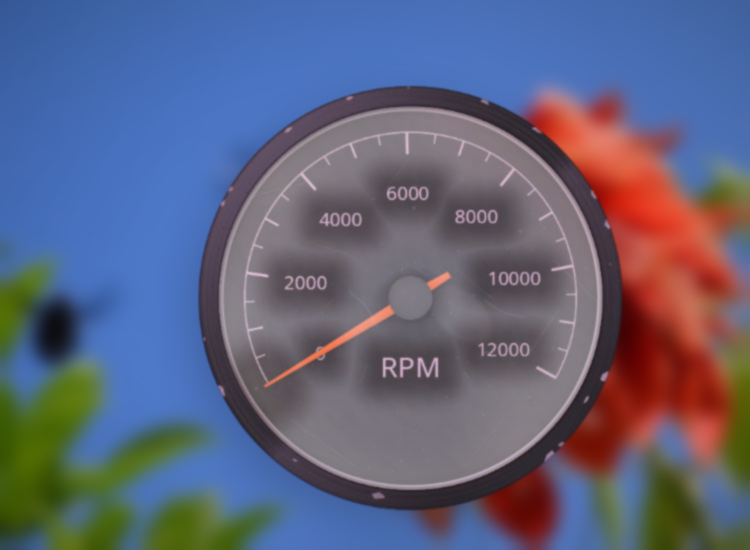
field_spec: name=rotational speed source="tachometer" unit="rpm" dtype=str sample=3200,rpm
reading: 0,rpm
